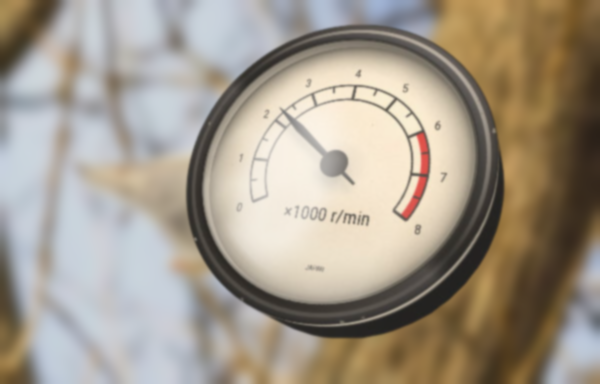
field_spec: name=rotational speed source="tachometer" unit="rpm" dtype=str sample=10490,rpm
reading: 2250,rpm
